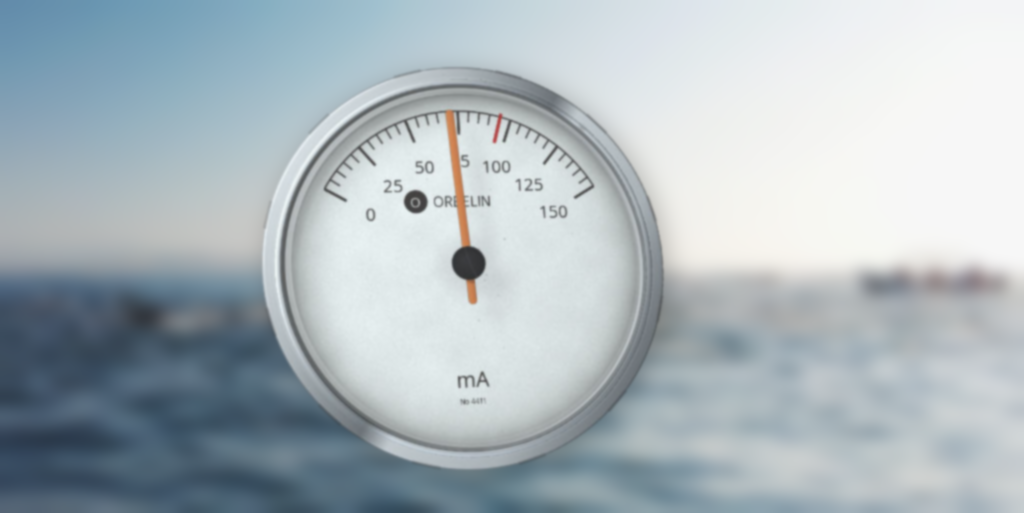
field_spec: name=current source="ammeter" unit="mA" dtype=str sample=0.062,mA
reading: 70,mA
